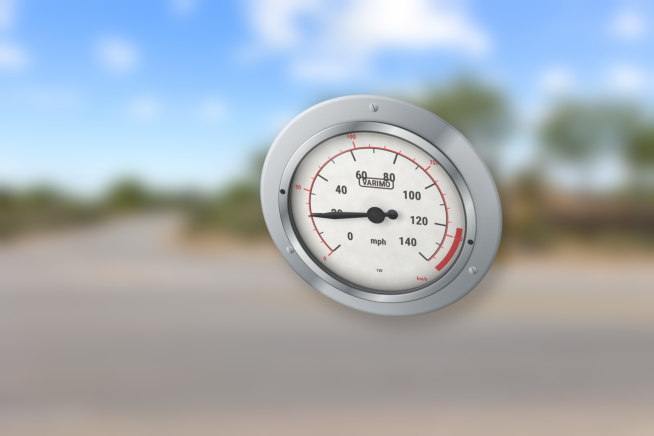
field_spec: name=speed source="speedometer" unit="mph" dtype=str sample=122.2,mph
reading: 20,mph
